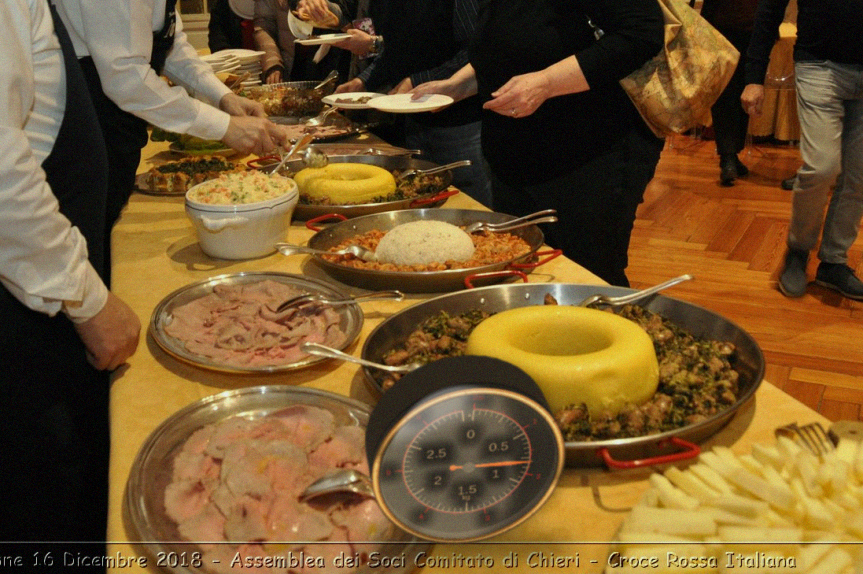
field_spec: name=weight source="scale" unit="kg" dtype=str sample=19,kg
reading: 0.75,kg
